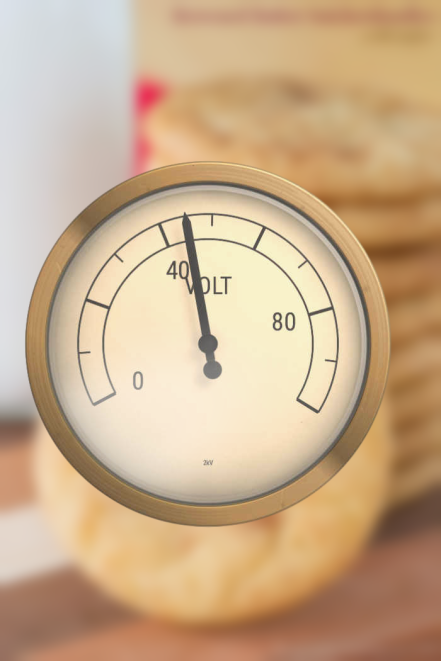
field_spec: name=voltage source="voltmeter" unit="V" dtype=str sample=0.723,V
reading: 45,V
